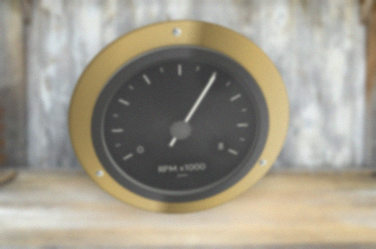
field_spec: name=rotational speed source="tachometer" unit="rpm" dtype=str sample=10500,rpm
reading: 5000,rpm
